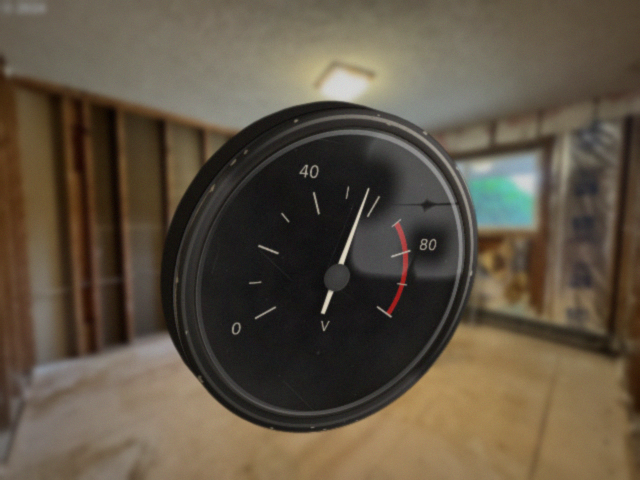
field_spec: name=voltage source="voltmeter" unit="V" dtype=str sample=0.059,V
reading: 55,V
